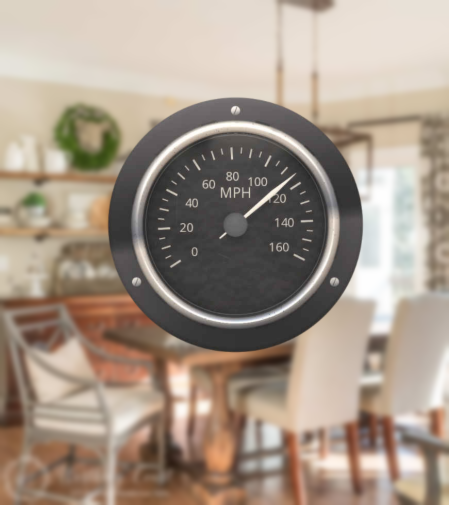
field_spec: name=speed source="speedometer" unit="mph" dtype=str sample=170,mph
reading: 115,mph
